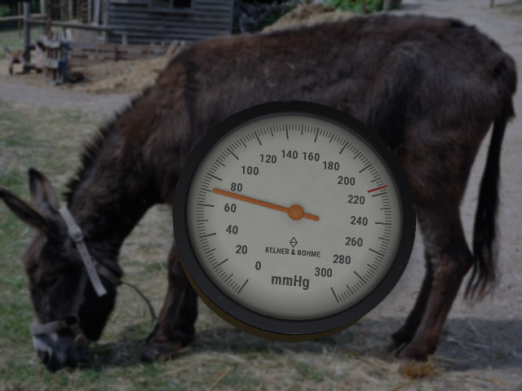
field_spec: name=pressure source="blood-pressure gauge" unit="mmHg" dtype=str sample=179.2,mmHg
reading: 70,mmHg
